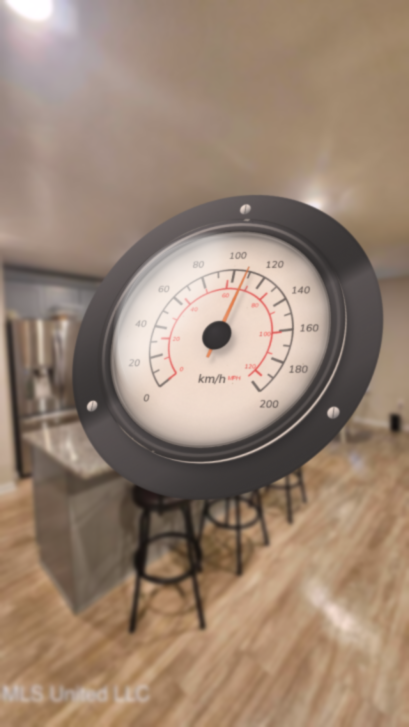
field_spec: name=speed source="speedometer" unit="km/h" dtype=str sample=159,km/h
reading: 110,km/h
